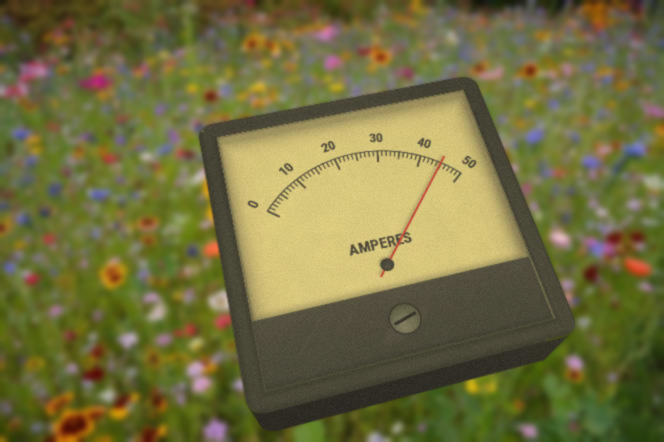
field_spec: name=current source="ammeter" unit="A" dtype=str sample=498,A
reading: 45,A
